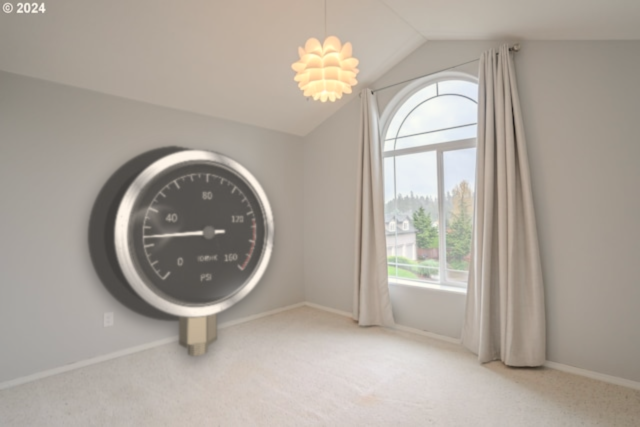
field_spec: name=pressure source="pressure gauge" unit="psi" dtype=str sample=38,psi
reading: 25,psi
